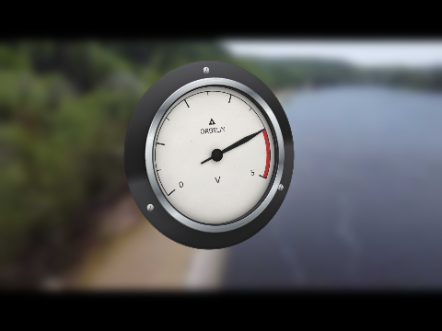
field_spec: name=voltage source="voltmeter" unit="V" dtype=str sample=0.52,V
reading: 4,V
